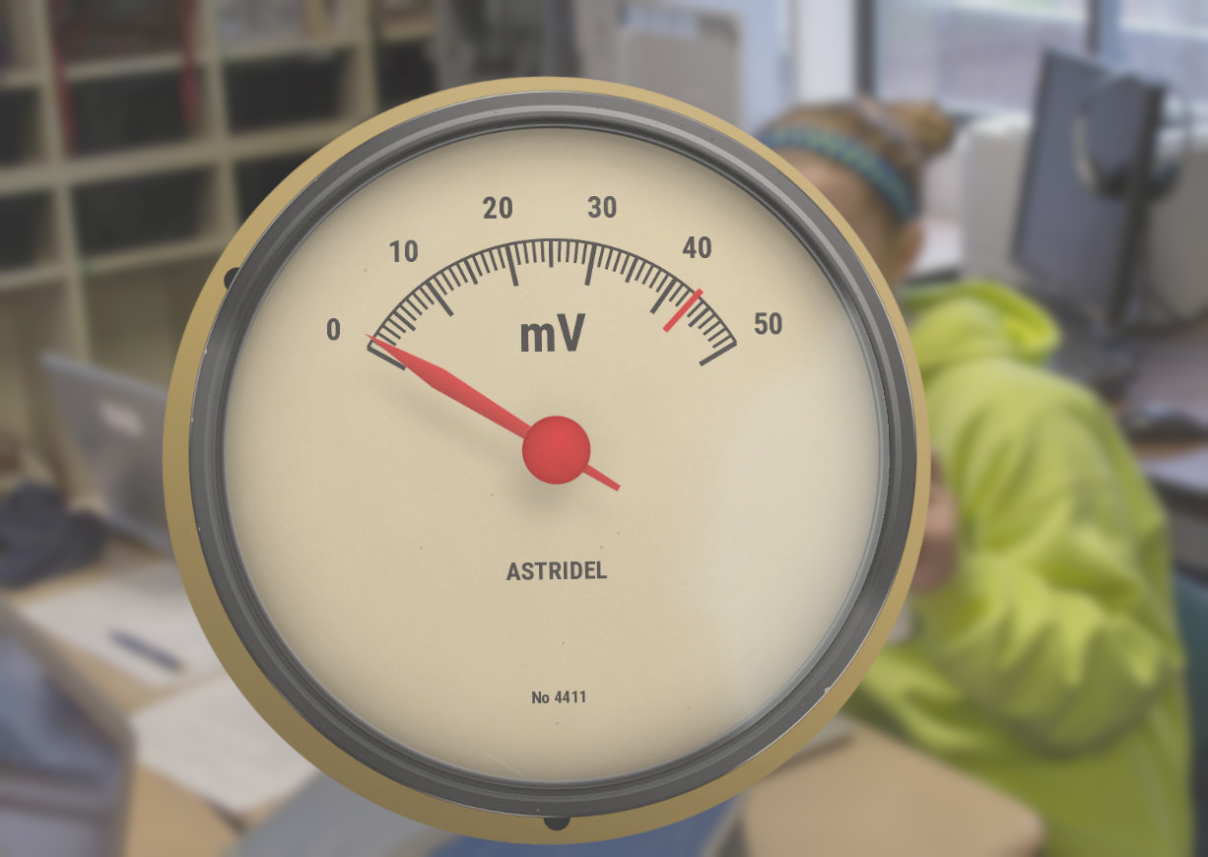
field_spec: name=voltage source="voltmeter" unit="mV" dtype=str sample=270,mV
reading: 1,mV
